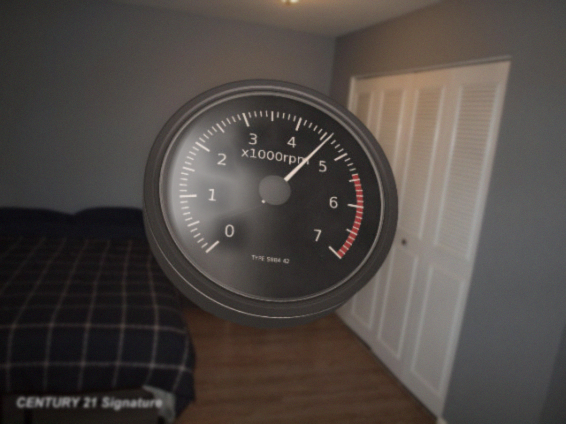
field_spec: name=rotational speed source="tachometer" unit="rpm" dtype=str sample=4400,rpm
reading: 4600,rpm
